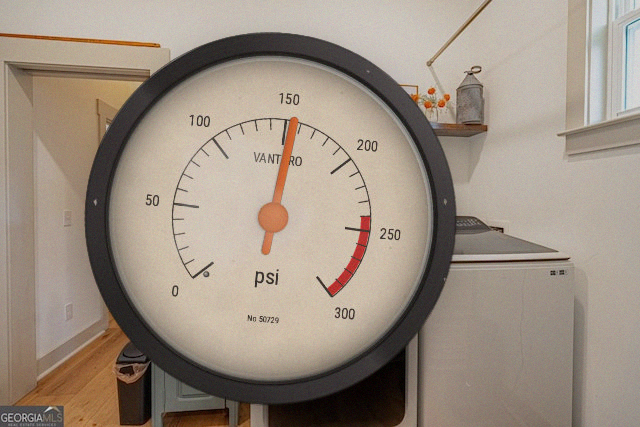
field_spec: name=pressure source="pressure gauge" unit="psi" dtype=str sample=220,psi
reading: 155,psi
